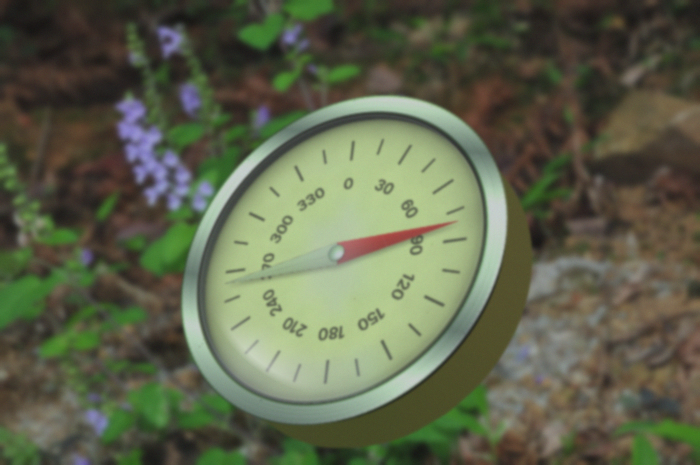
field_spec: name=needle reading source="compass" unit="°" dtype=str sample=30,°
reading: 82.5,°
